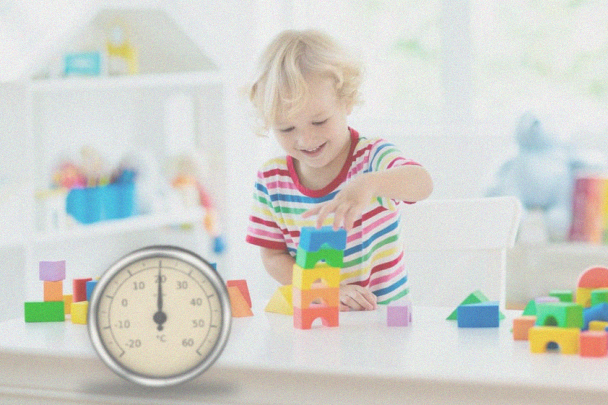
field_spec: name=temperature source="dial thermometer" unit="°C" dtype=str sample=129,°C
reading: 20,°C
